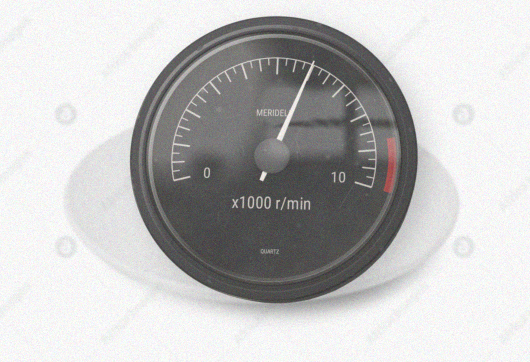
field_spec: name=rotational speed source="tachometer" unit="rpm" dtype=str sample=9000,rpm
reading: 6000,rpm
